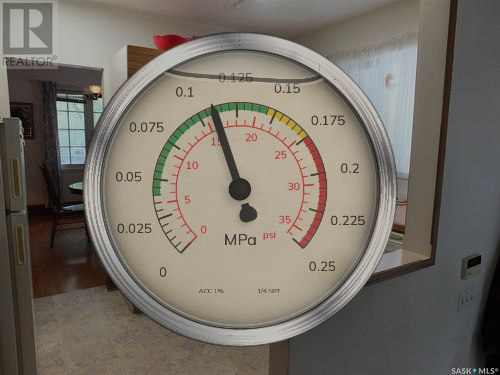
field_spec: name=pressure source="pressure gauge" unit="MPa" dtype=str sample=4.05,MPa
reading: 0.11,MPa
